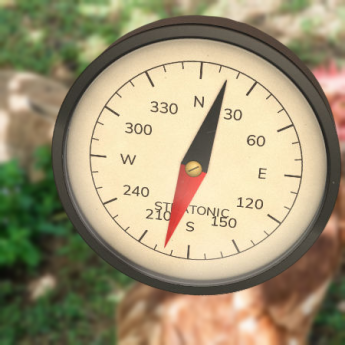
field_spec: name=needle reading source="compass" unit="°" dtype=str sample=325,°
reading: 195,°
